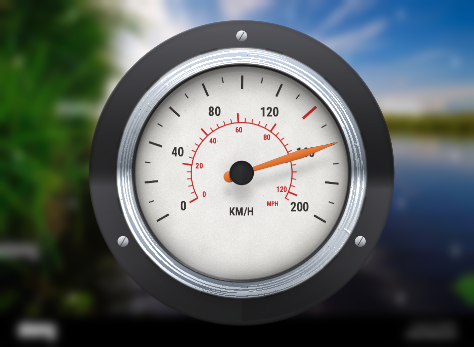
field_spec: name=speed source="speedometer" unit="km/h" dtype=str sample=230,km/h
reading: 160,km/h
